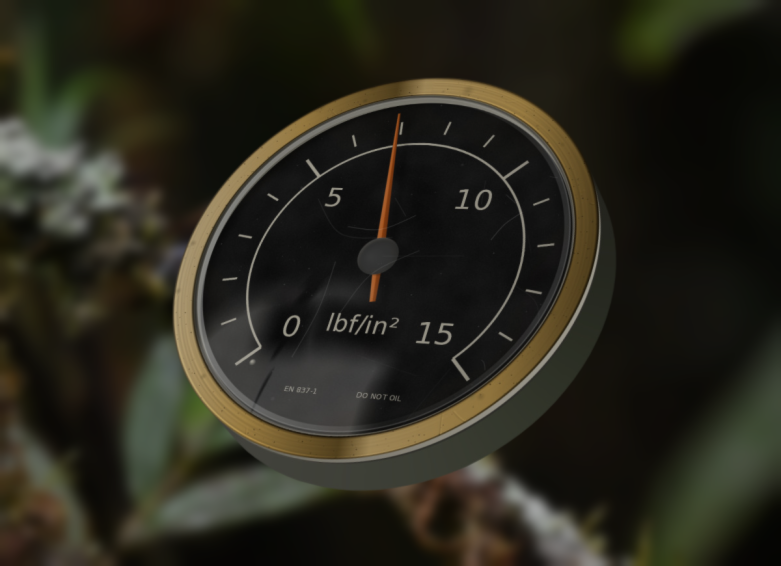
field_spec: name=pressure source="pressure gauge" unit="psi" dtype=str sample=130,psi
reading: 7,psi
